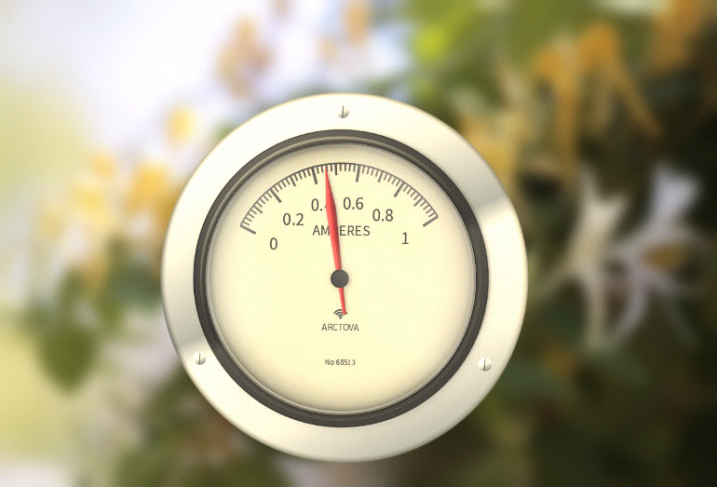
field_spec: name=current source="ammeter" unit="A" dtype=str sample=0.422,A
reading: 0.46,A
